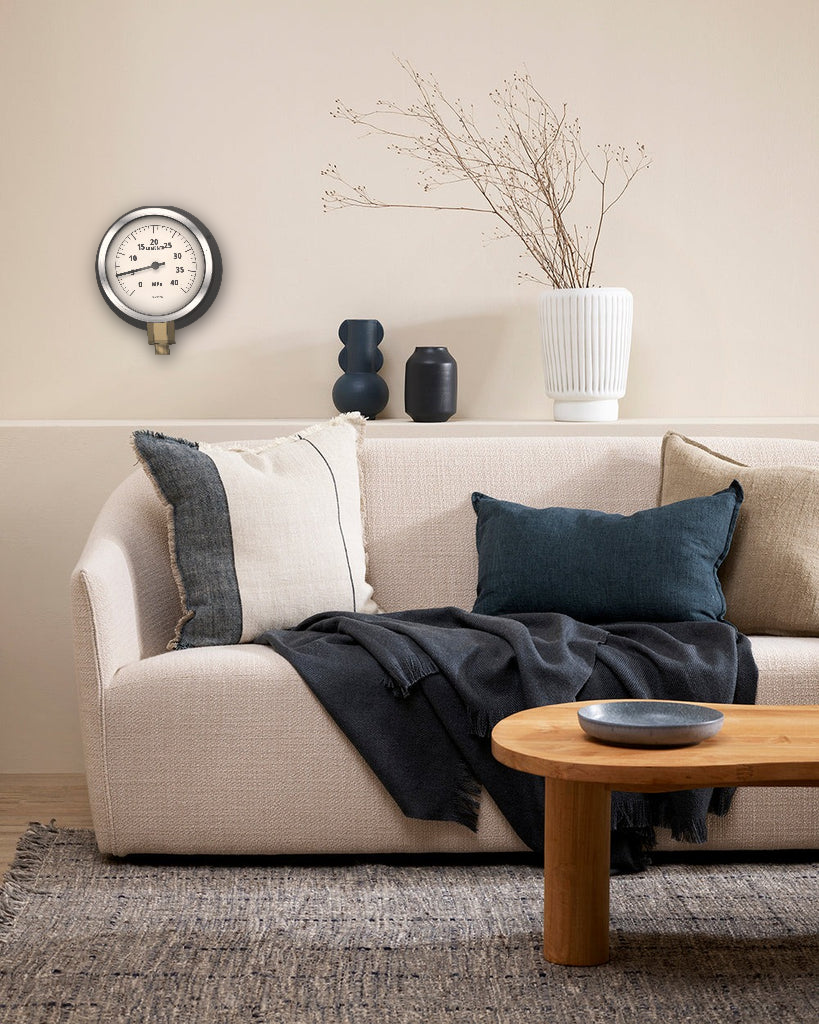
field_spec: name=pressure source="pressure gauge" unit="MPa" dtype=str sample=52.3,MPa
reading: 5,MPa
